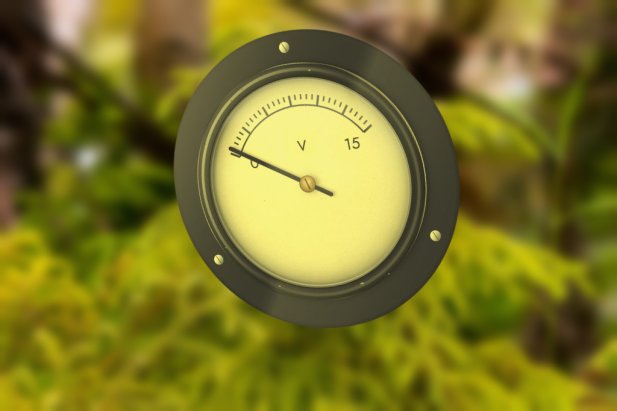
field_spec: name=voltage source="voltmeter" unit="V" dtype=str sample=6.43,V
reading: 0.5,V
